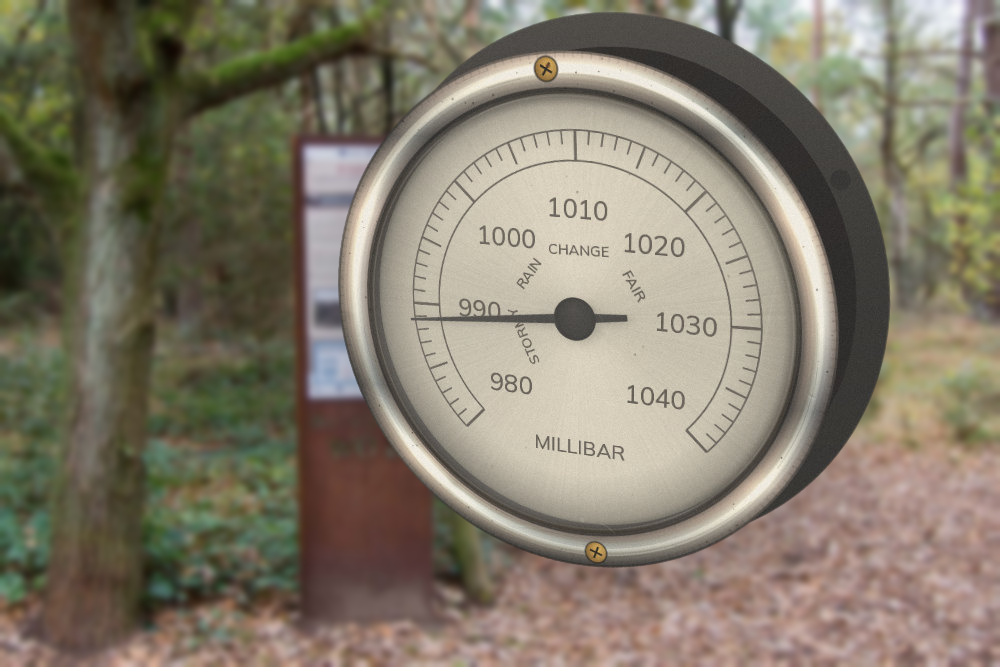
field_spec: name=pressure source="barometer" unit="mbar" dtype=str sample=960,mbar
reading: 989,mbar
